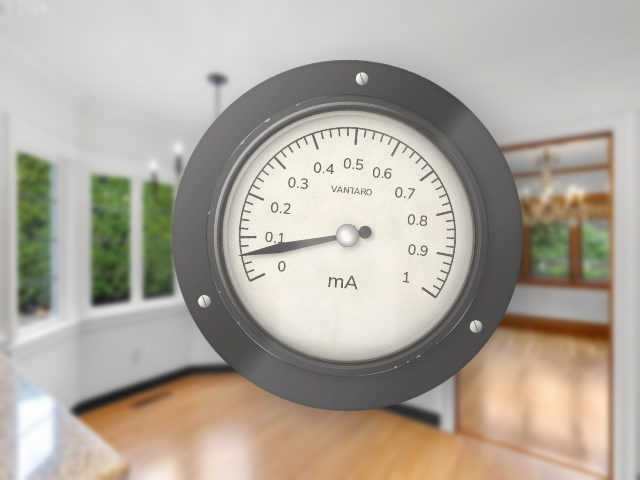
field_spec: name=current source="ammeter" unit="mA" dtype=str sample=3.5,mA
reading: 0.06,mA
